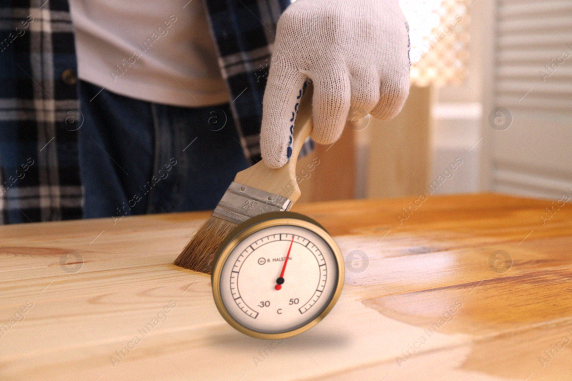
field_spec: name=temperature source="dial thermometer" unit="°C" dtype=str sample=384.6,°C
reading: 14,°C
